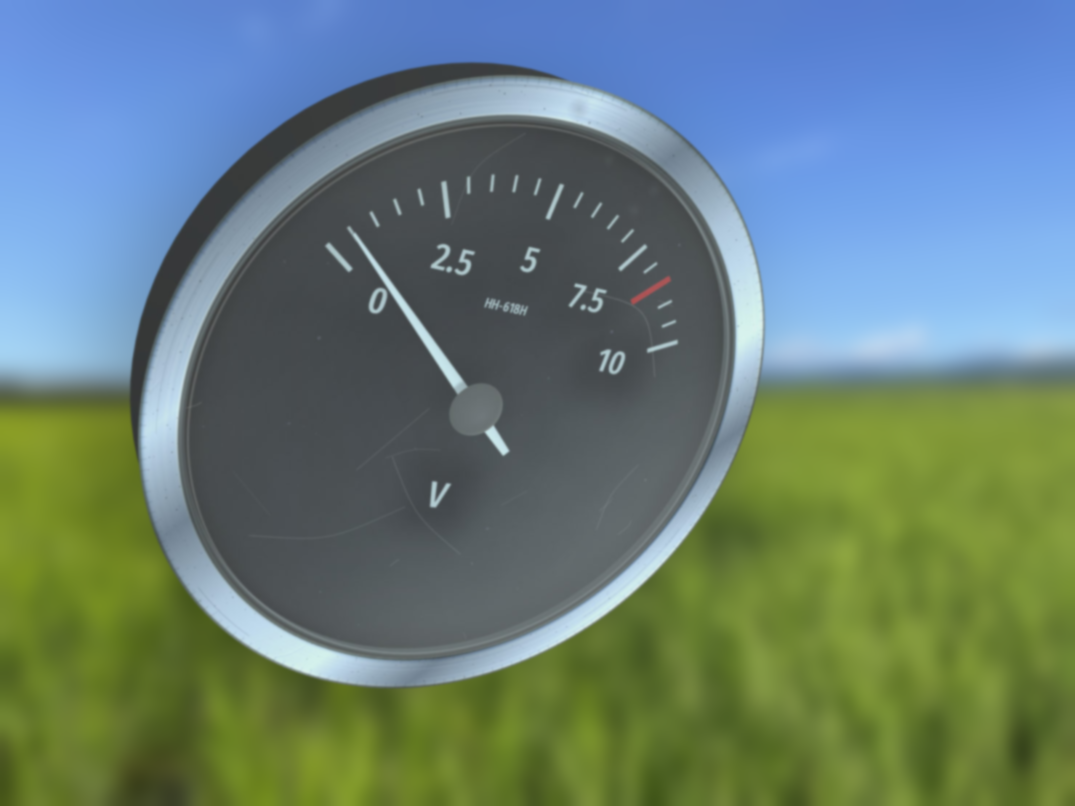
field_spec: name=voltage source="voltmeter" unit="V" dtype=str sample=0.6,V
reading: 0.5,V
